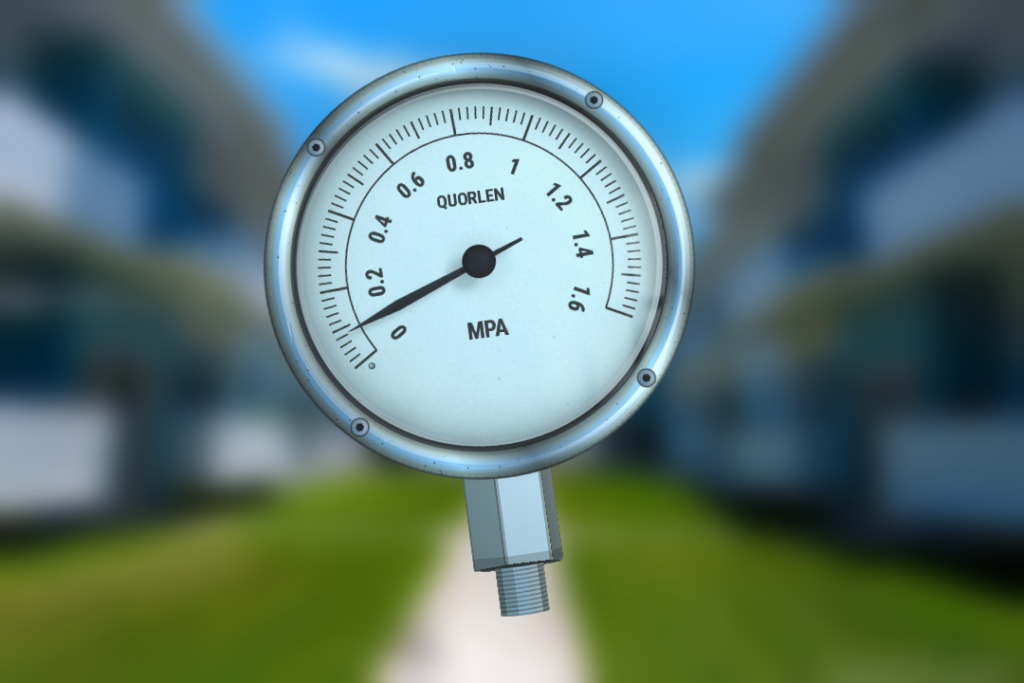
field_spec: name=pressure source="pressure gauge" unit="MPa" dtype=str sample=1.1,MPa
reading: 0.08,MPa
